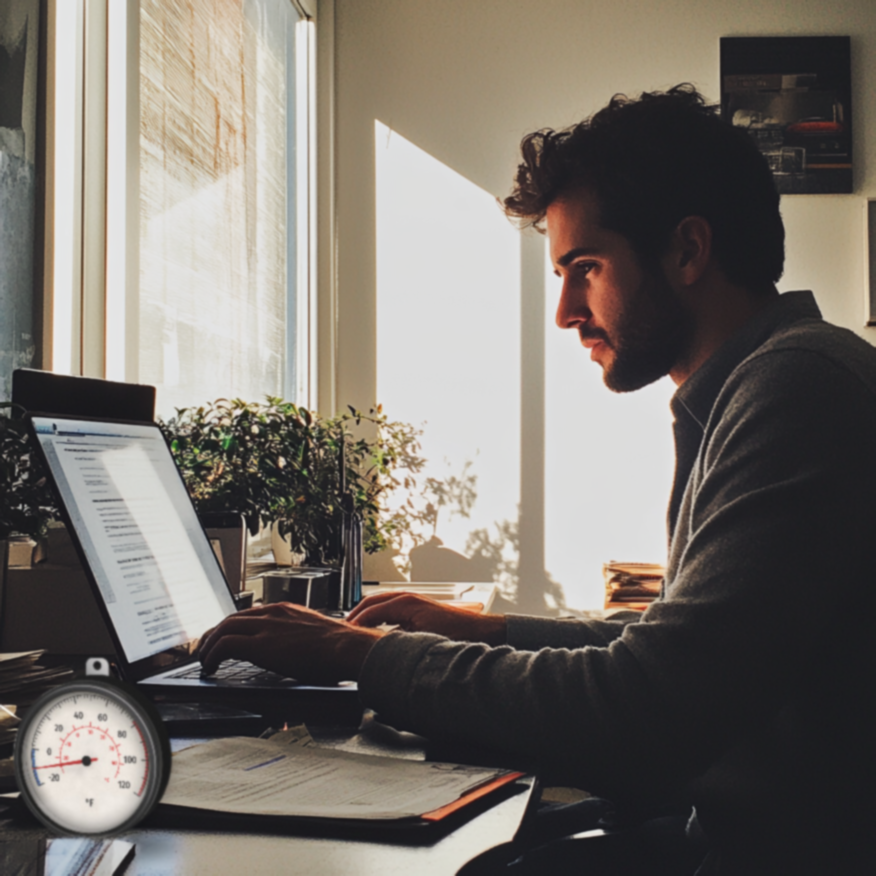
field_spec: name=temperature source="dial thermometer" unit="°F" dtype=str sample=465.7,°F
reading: -10,°F
